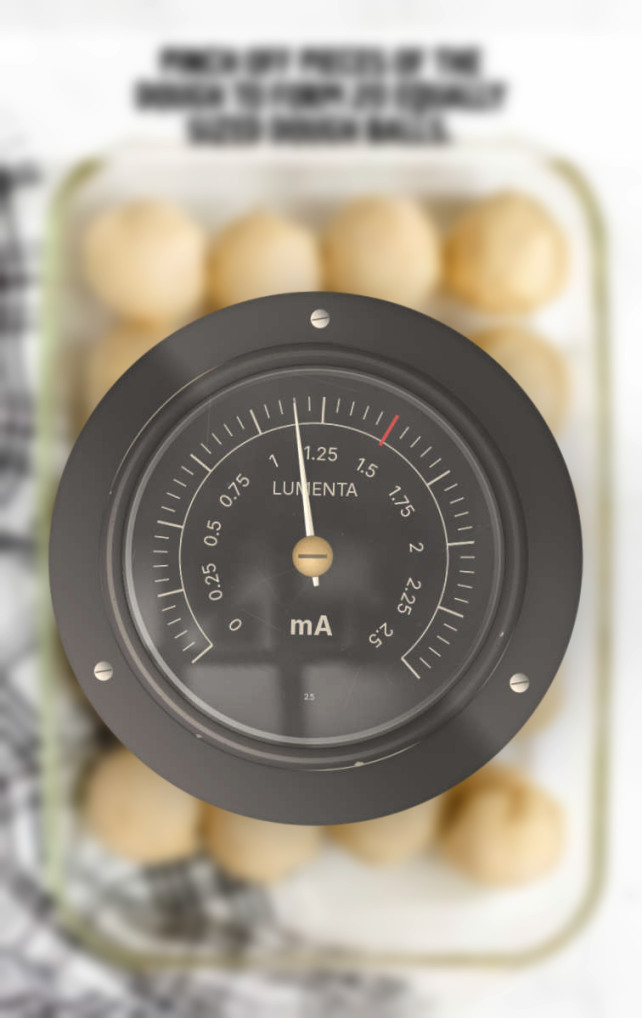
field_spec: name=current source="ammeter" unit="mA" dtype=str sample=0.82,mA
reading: 1.15,mA
